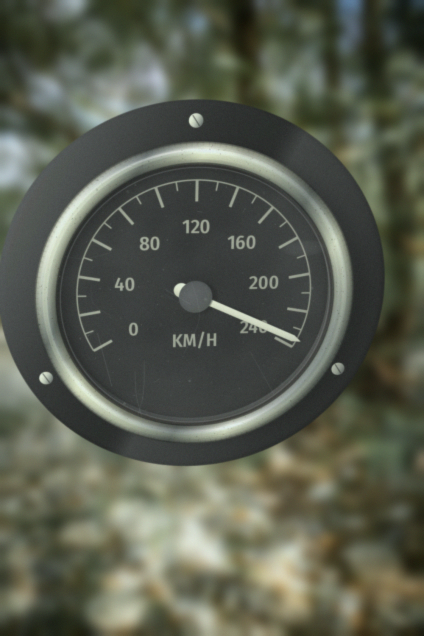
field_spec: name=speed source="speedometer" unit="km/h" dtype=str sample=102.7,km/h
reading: 235,km/h
